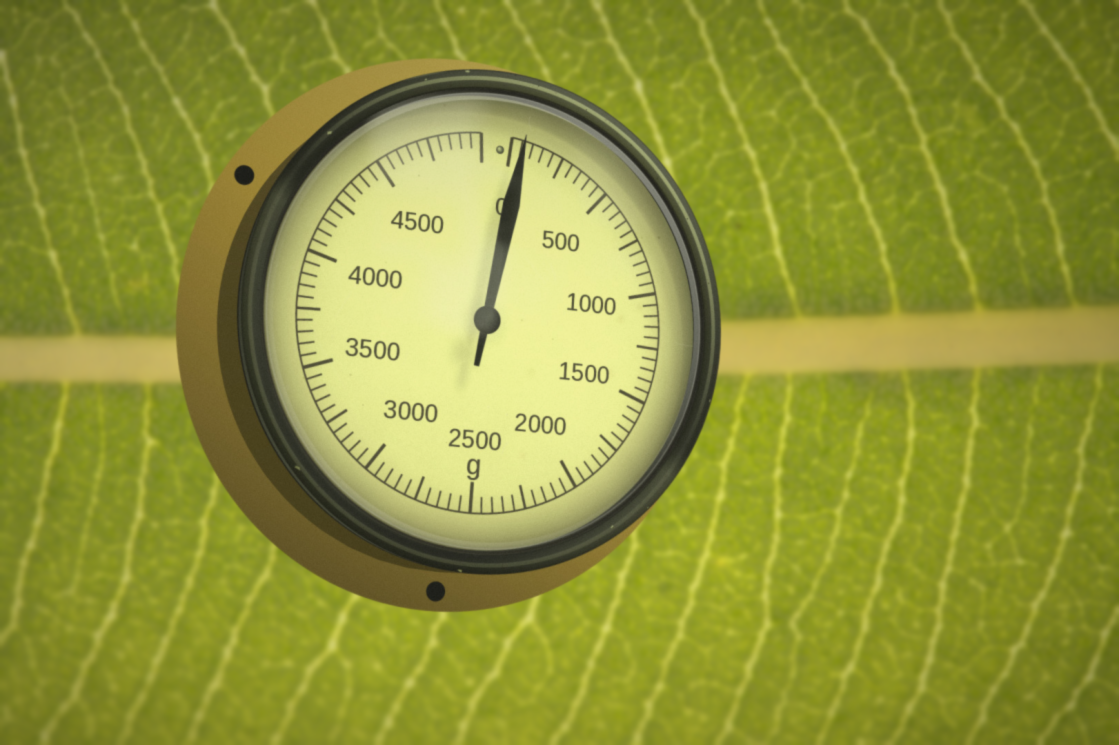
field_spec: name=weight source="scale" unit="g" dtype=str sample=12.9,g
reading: 50,g
